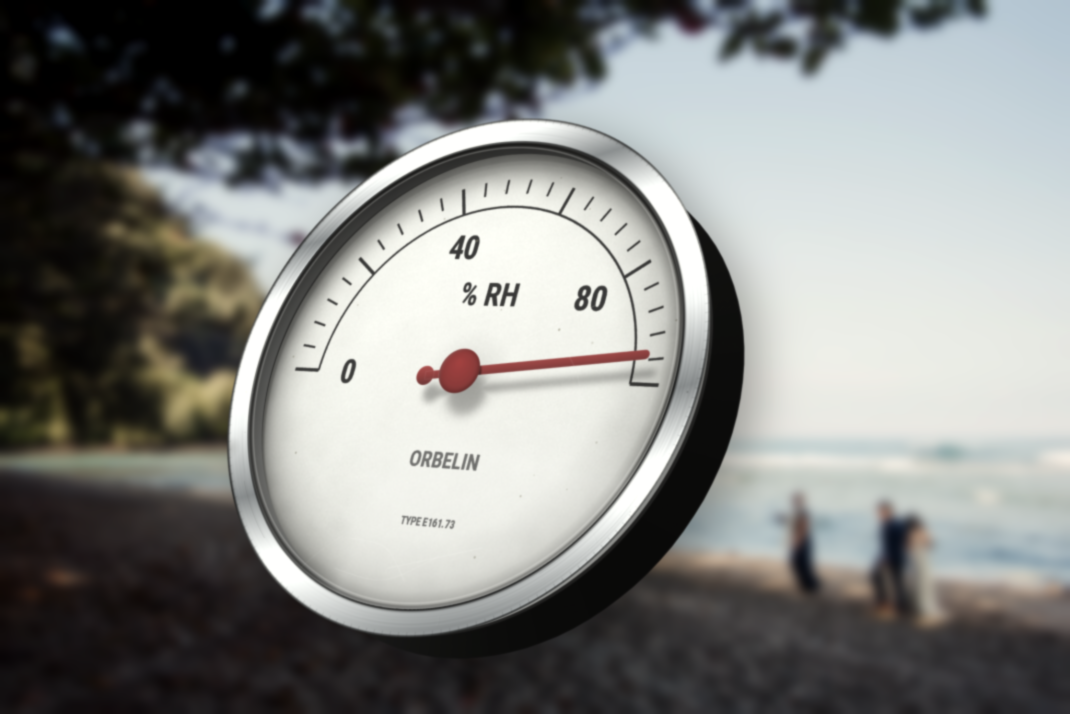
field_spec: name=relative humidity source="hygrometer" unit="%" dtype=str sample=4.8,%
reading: 96,%
